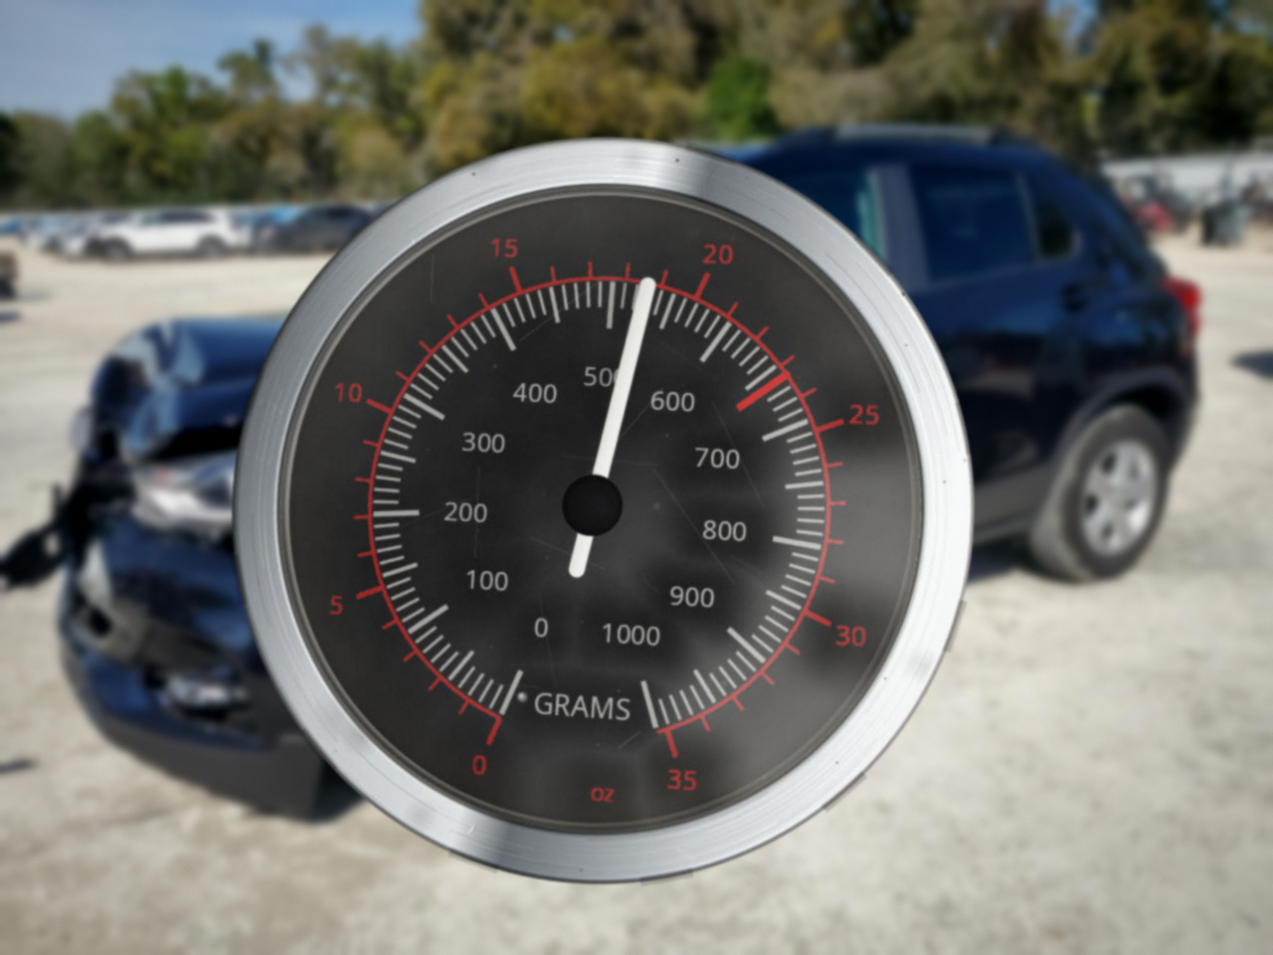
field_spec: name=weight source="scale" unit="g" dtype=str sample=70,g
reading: 530,g
